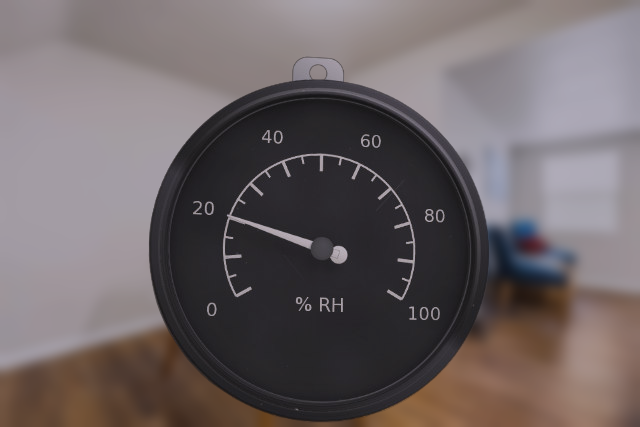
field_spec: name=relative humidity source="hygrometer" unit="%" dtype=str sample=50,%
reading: 20,%
